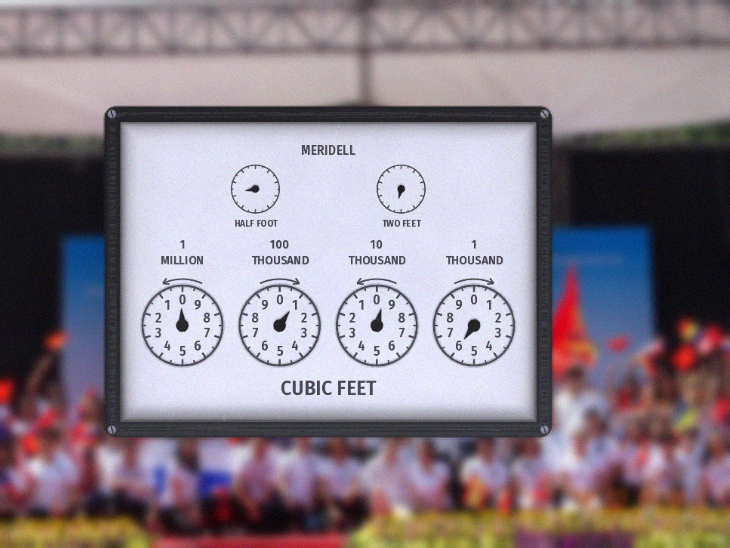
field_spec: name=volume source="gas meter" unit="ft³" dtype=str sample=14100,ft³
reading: 9600,ft³
